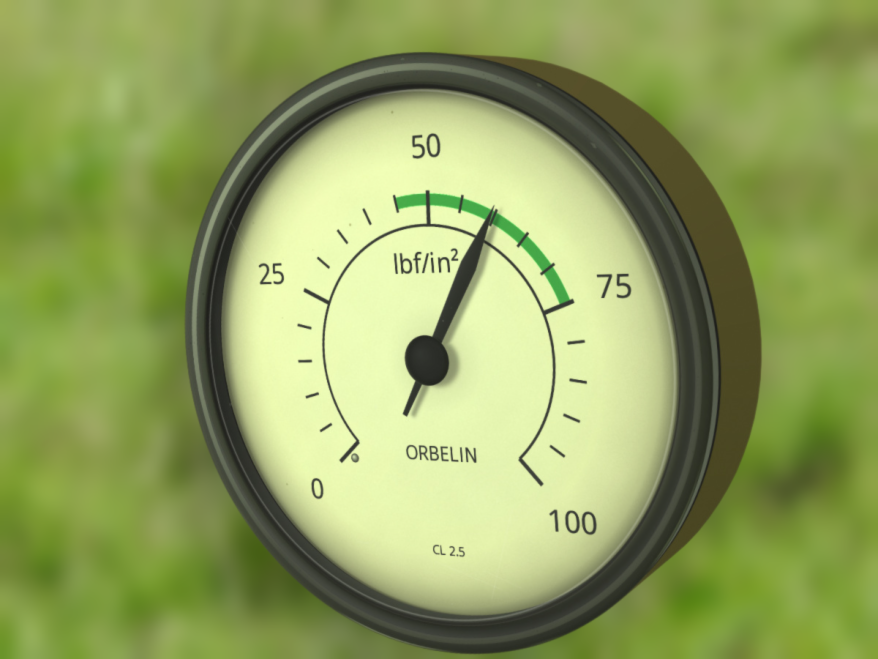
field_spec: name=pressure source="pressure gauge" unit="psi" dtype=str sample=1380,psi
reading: 60,psi
